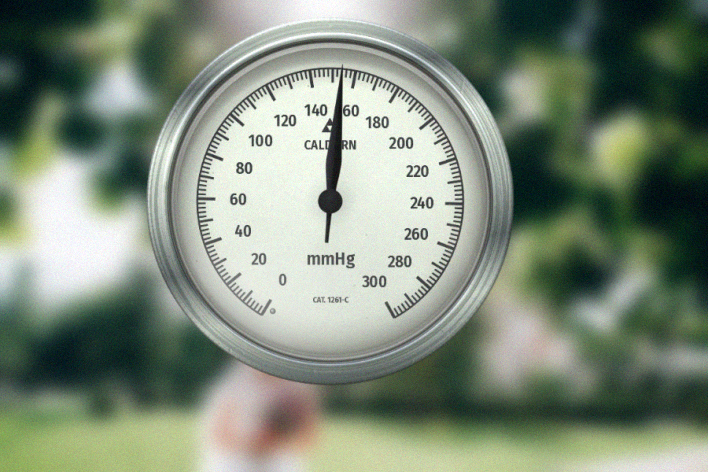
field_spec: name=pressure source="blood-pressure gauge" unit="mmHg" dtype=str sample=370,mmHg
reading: 154,mmHg
